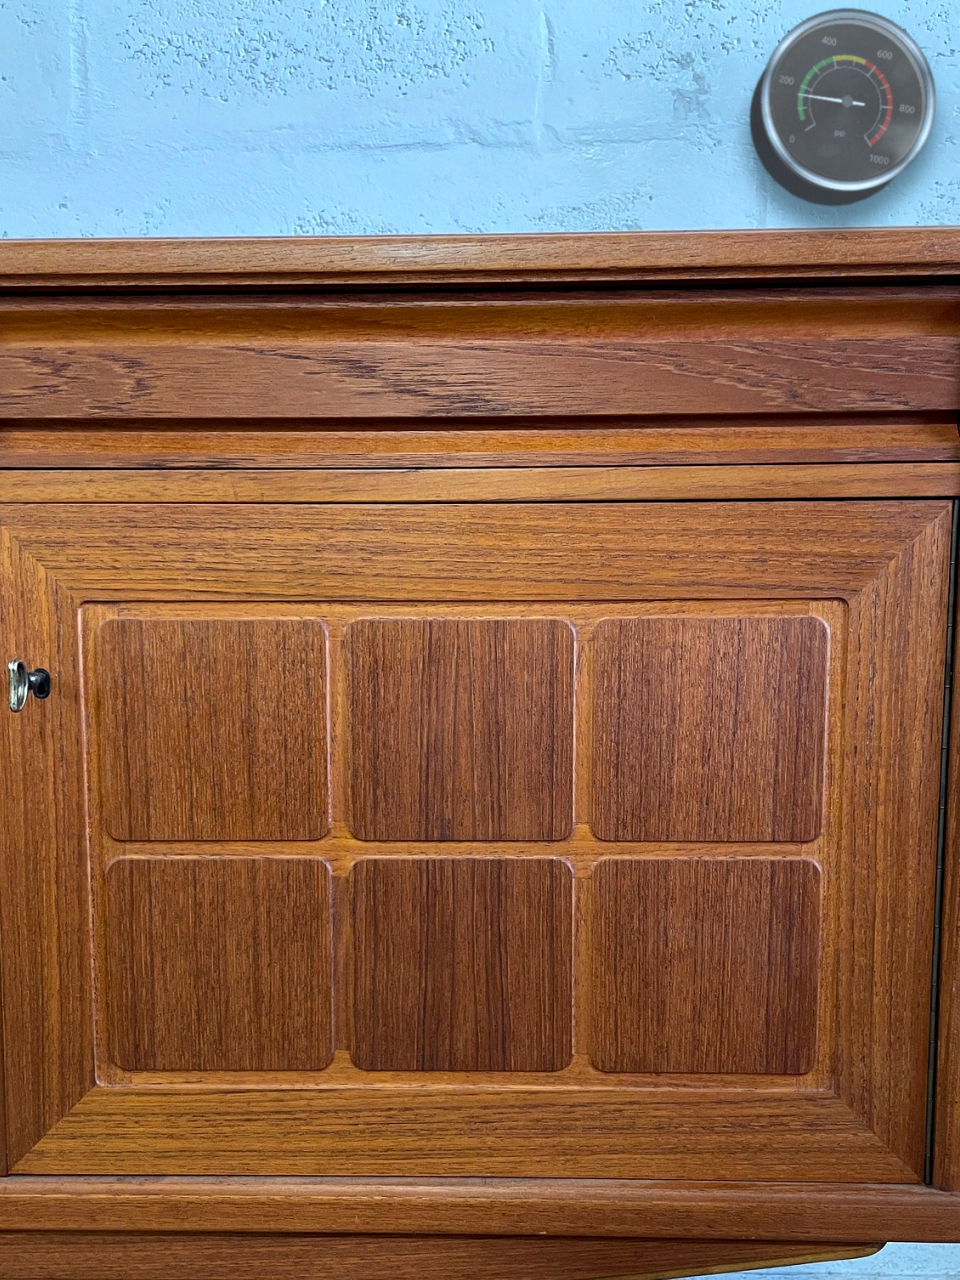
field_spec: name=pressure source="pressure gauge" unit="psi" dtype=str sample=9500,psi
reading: 150,psi
